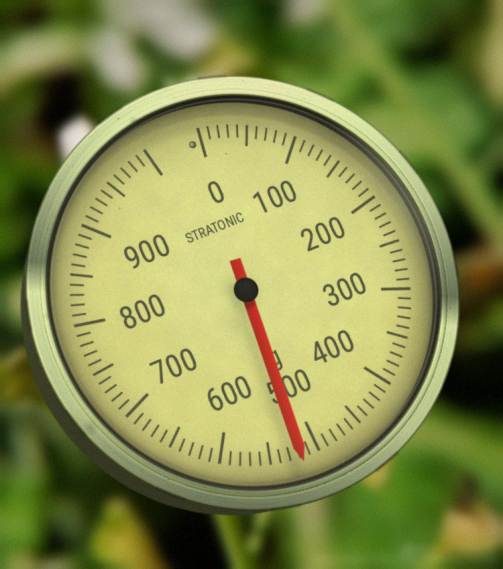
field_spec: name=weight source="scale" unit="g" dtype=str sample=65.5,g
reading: 520,g
